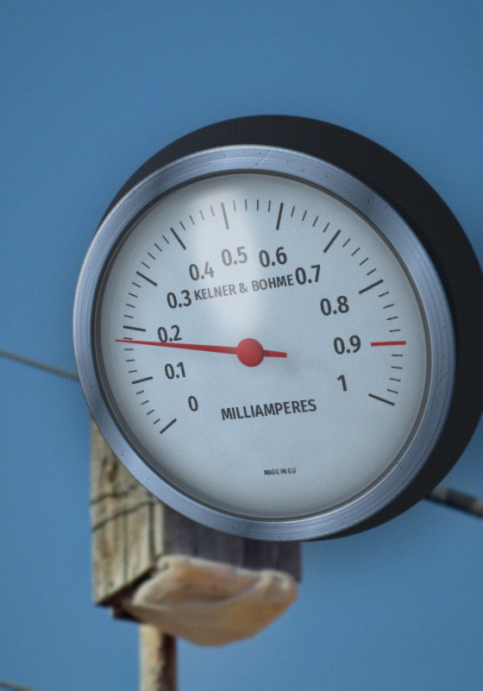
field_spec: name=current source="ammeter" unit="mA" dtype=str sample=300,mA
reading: 0.18,mA
